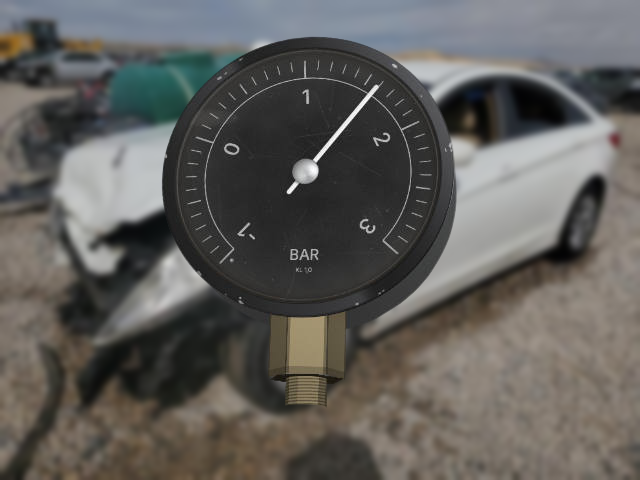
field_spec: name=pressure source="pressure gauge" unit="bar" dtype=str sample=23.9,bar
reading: 1.6,bar
